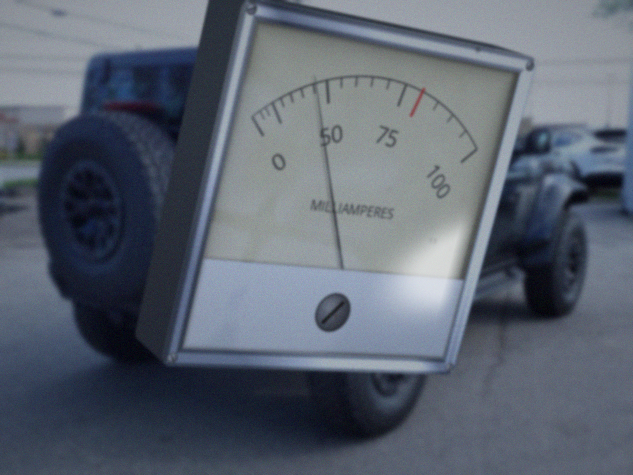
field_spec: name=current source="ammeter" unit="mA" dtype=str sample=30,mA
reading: 45,mA
